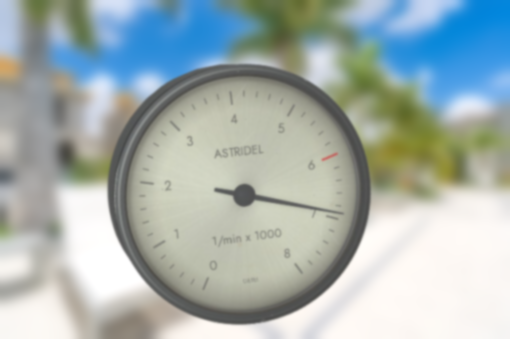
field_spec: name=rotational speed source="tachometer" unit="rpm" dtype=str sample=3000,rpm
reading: 6900,rpm
